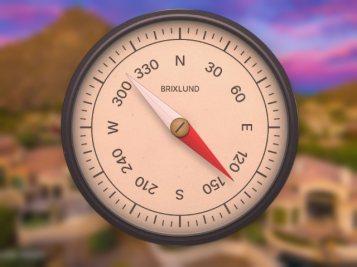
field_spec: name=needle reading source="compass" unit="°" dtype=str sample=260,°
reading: 135,°
